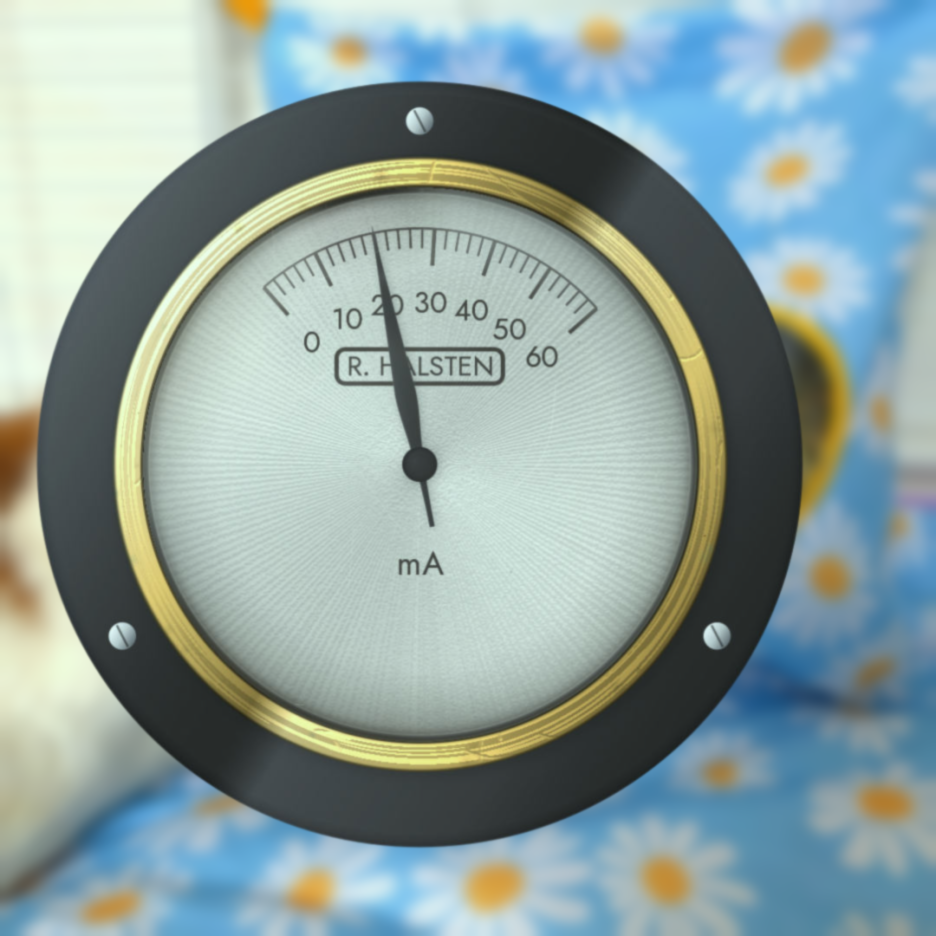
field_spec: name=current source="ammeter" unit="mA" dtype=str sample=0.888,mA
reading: 20,mA
